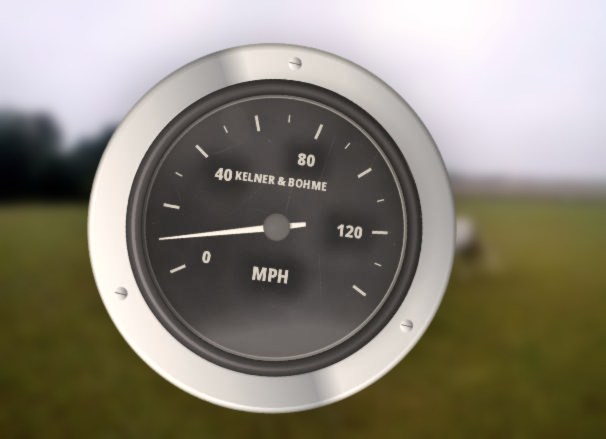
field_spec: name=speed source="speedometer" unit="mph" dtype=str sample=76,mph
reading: 10,mph
